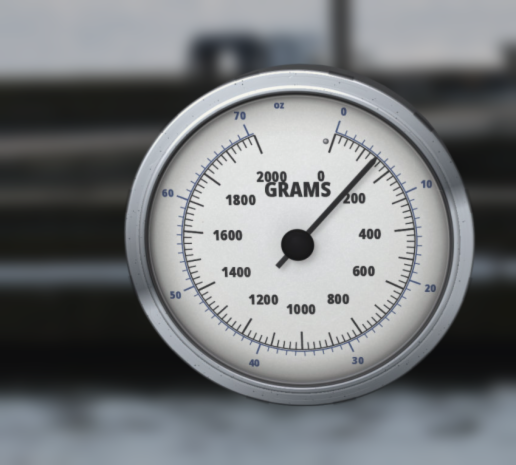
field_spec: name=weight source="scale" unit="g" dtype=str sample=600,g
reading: 140,g
